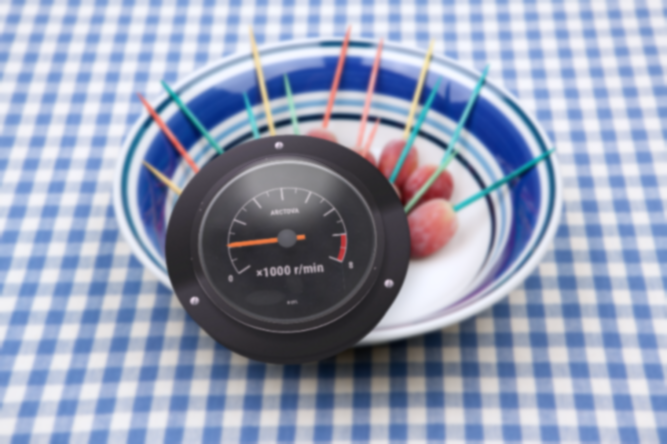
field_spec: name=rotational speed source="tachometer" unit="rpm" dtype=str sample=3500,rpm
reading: 1000,rpm
